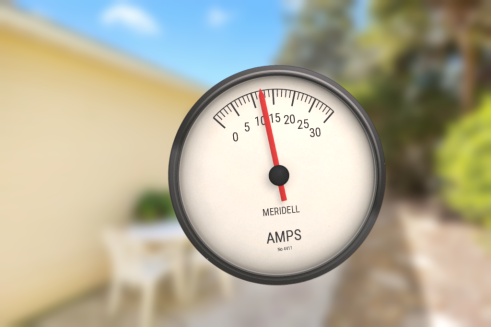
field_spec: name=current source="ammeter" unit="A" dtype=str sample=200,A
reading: 12,A
